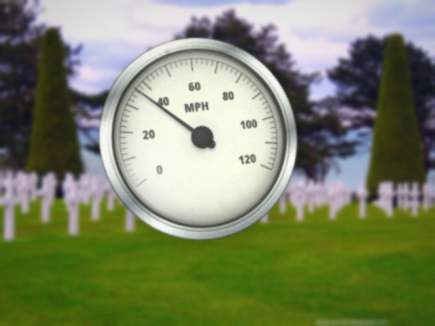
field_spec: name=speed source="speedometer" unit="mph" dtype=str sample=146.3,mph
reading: 36,mph
